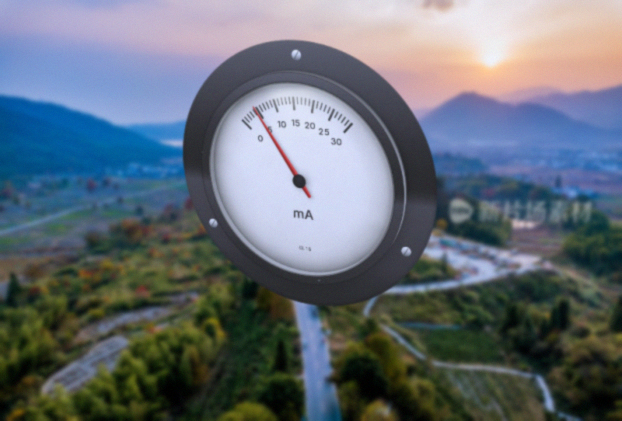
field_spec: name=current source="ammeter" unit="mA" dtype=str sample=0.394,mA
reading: 5,mA
